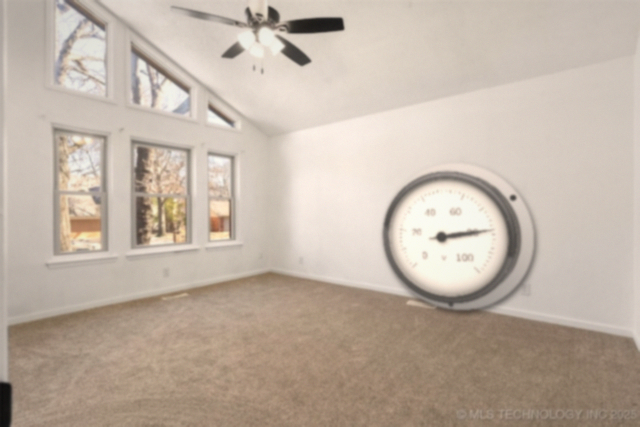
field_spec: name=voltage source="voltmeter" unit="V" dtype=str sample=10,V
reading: 80,V
